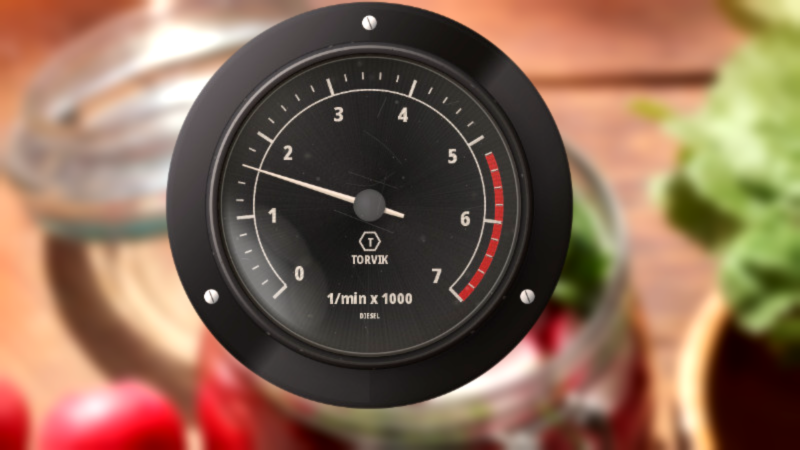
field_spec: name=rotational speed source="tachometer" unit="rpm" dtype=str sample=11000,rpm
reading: 1600,rpm
